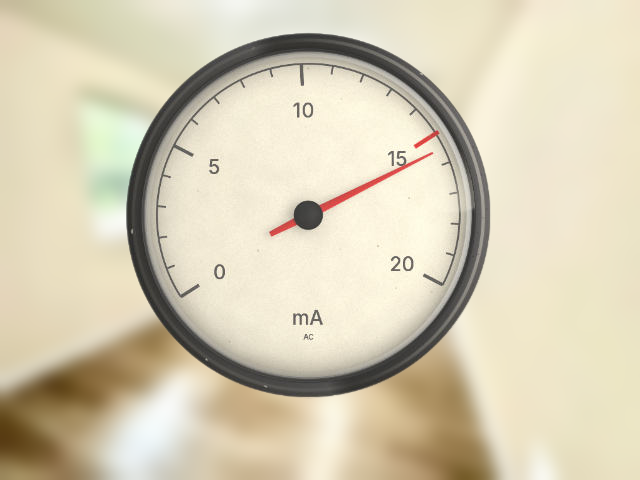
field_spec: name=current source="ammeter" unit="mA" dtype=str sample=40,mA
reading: 15.5,mA
